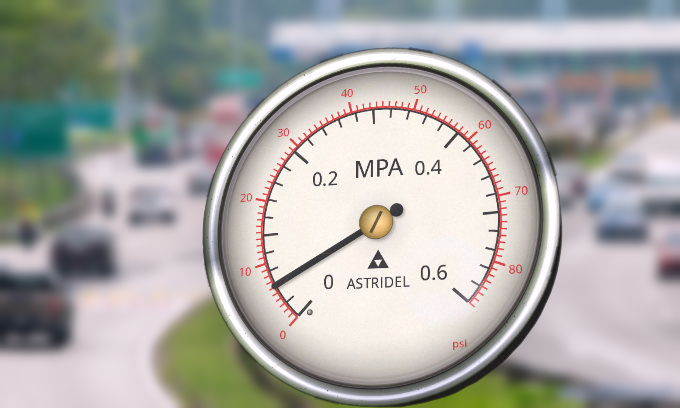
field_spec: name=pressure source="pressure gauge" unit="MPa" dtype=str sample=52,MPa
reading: 0.04,MPa
